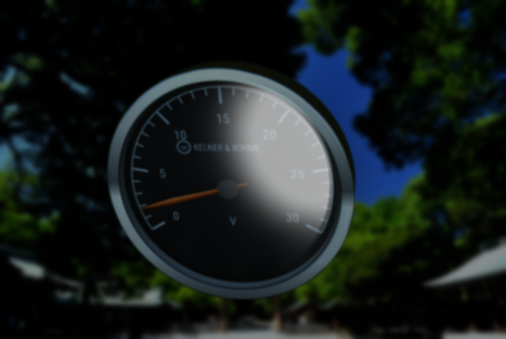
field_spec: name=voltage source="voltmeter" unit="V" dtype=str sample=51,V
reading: 2,V
